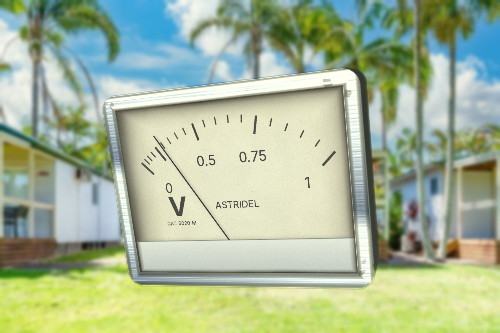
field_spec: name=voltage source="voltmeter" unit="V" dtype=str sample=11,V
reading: 0.3,V
